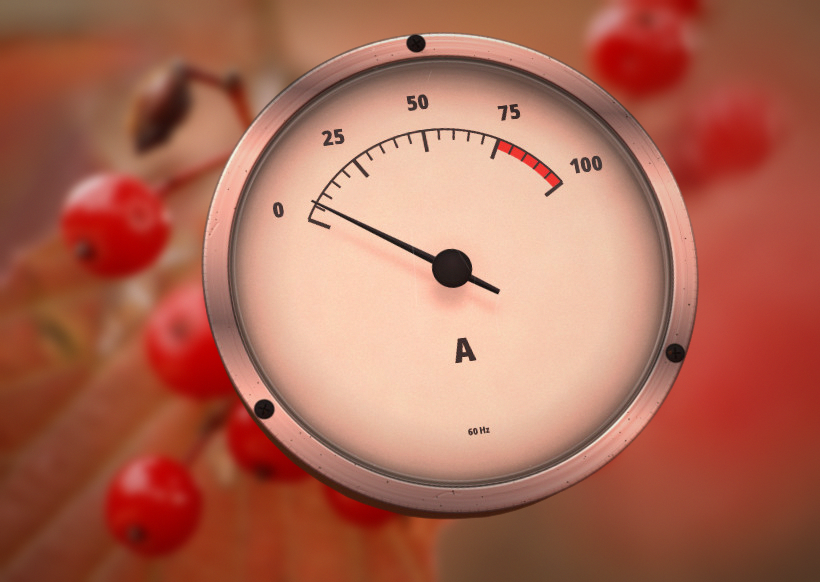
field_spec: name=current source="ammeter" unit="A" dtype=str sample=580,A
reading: 5,A
